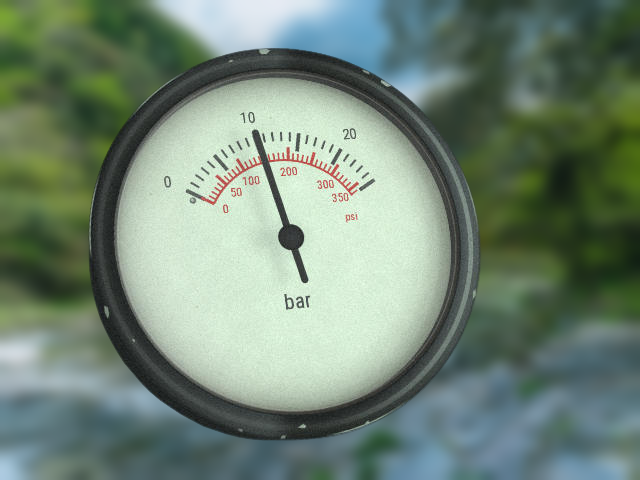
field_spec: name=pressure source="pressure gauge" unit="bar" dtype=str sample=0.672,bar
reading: 10,bar
